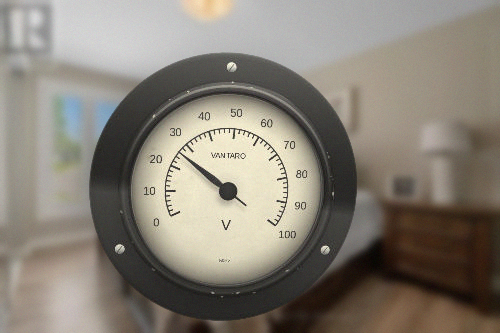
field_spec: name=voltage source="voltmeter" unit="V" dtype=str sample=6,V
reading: 26,V
